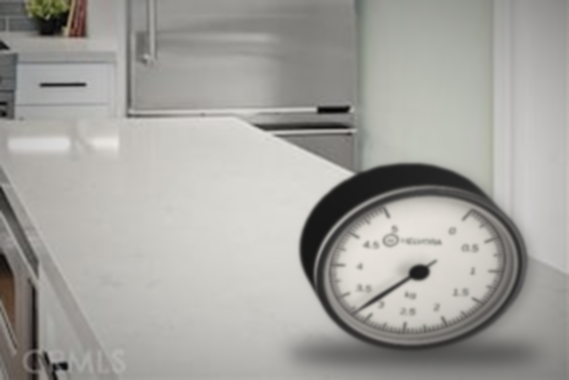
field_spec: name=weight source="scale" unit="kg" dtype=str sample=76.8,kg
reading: 3.25,kg
